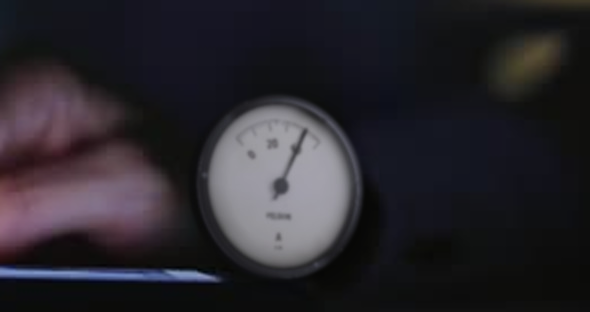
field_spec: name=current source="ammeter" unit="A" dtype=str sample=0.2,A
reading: 40,A
